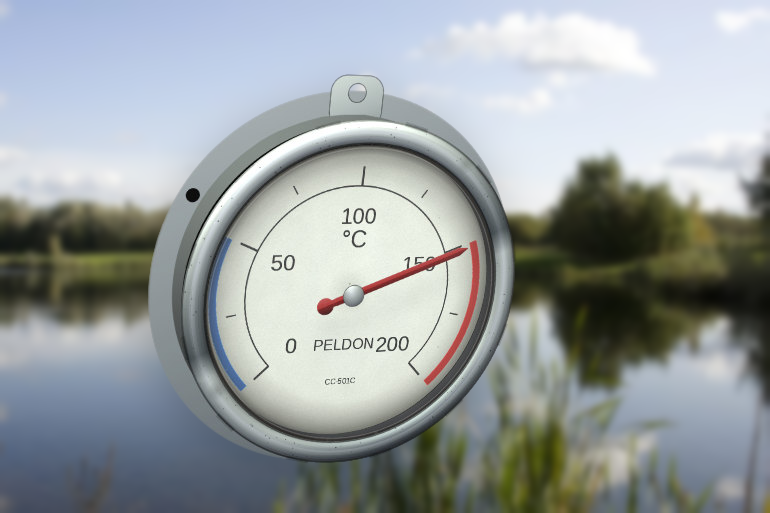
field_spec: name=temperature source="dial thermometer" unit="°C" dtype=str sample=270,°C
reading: 150,°C
